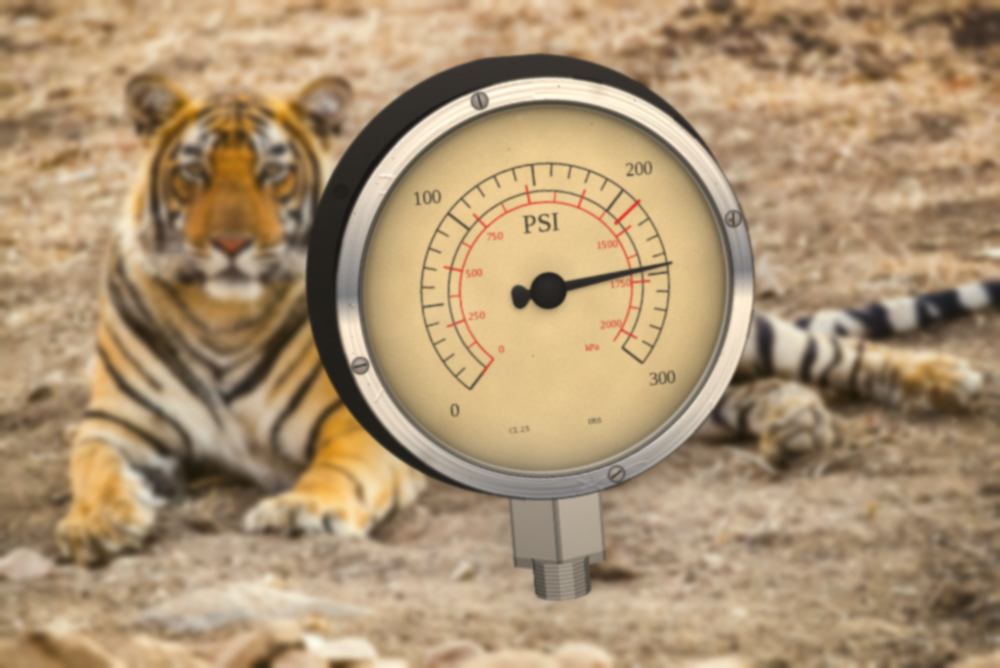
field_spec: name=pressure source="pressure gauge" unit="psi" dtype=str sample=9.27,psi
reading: 245,psi
